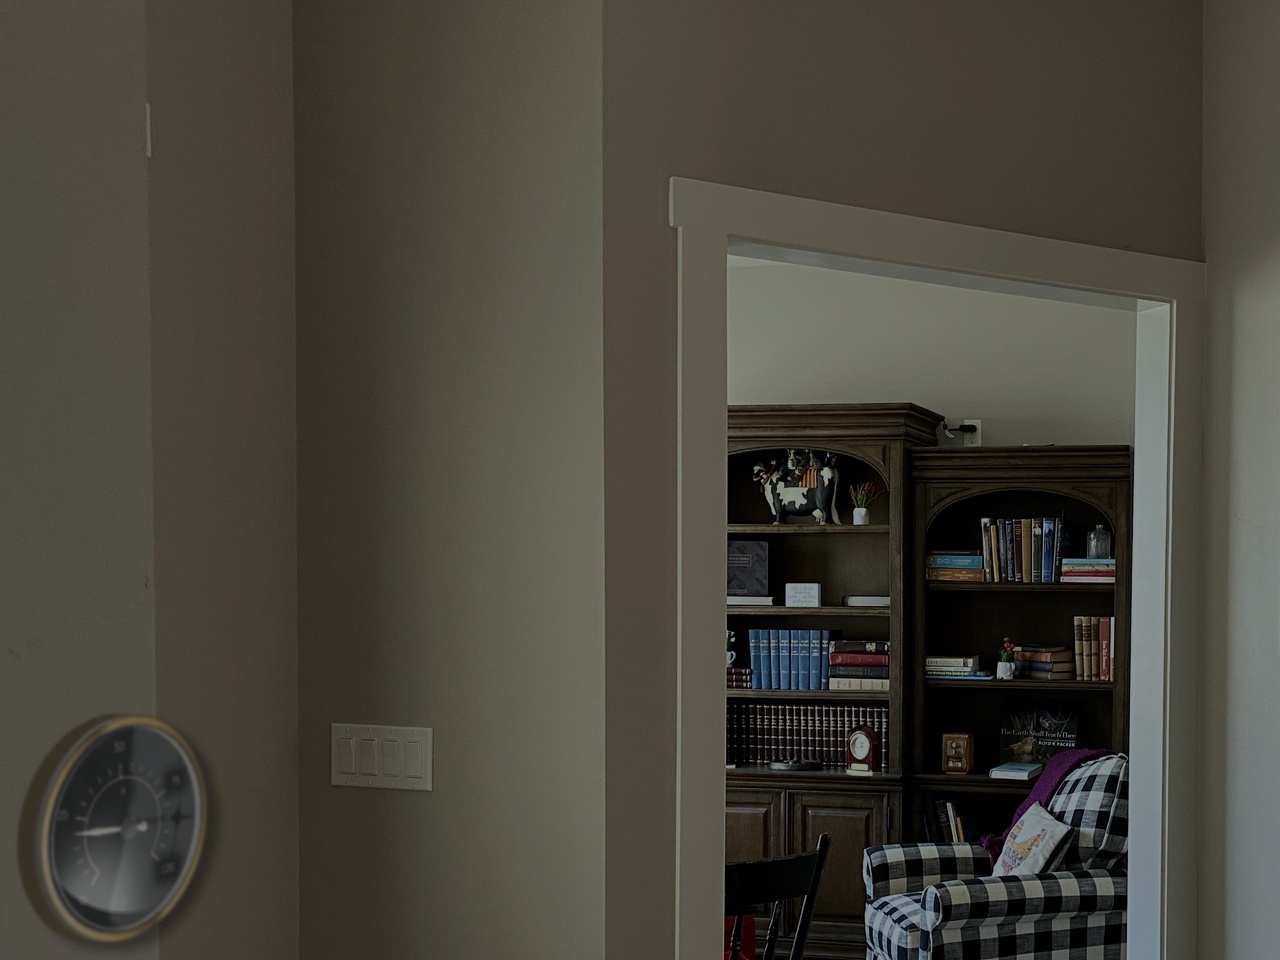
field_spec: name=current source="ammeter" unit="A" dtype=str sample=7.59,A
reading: 20,A
